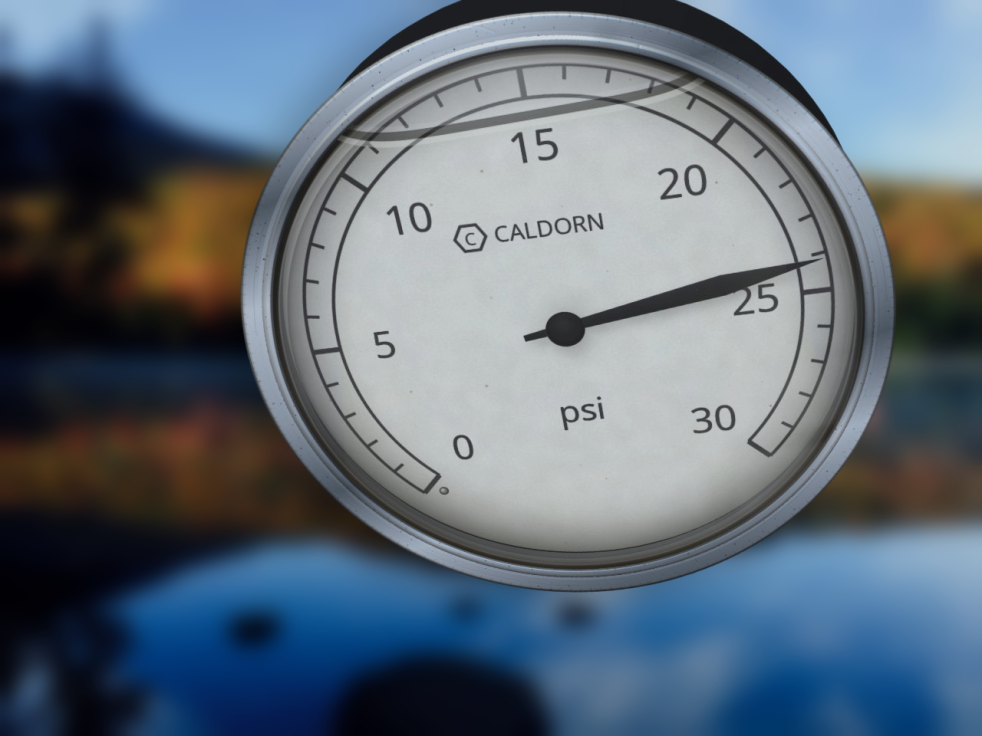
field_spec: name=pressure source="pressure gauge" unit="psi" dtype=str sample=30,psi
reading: 24,psi
